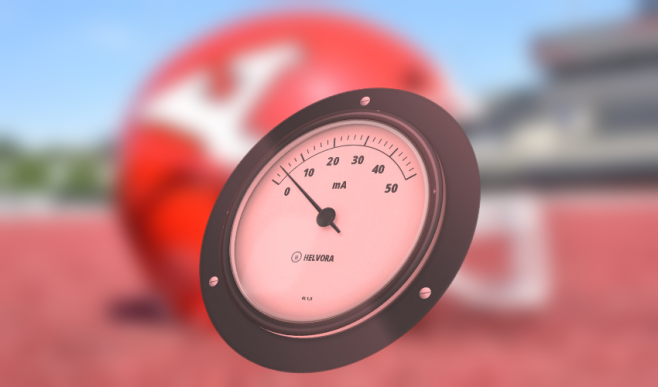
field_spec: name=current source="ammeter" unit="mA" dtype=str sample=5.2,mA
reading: 4,mA
